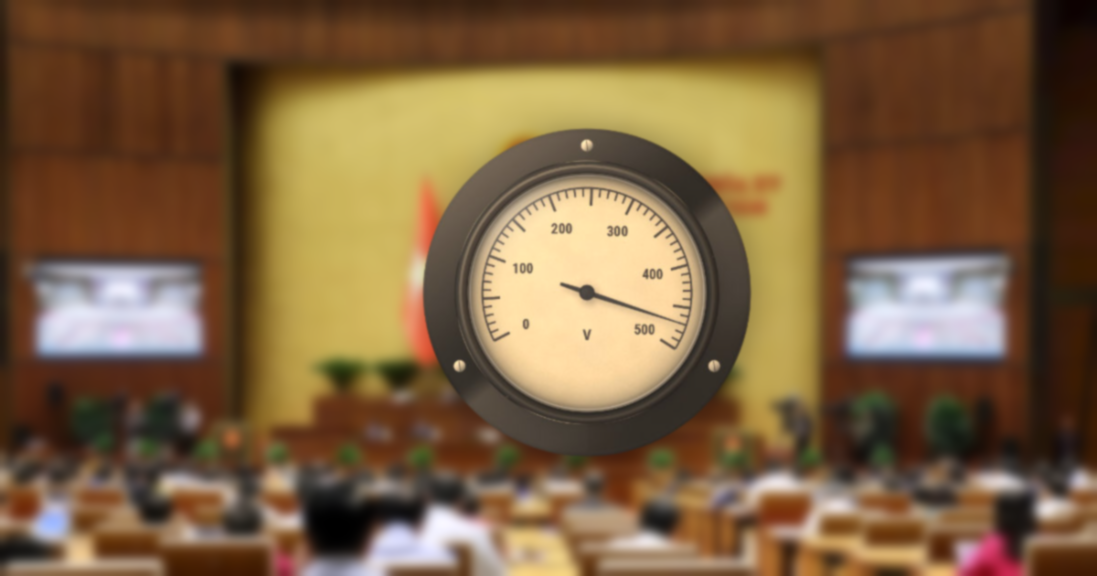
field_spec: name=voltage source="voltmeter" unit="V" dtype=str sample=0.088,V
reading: 470,V
